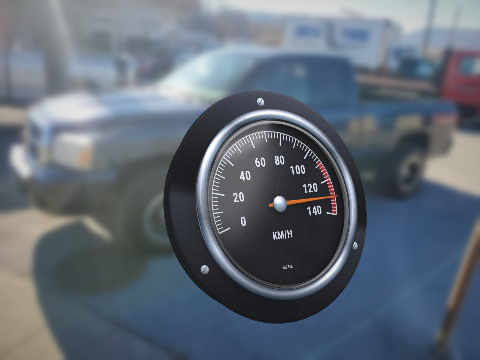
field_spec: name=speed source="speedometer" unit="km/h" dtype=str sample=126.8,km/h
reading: 130,km/h
